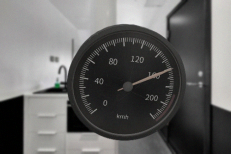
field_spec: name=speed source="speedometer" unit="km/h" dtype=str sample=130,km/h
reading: 160,km/h
